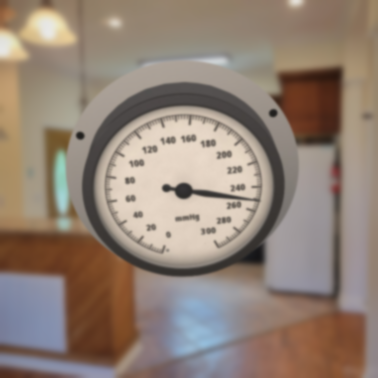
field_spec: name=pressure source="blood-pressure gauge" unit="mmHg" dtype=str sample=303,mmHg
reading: 250,mmHg
